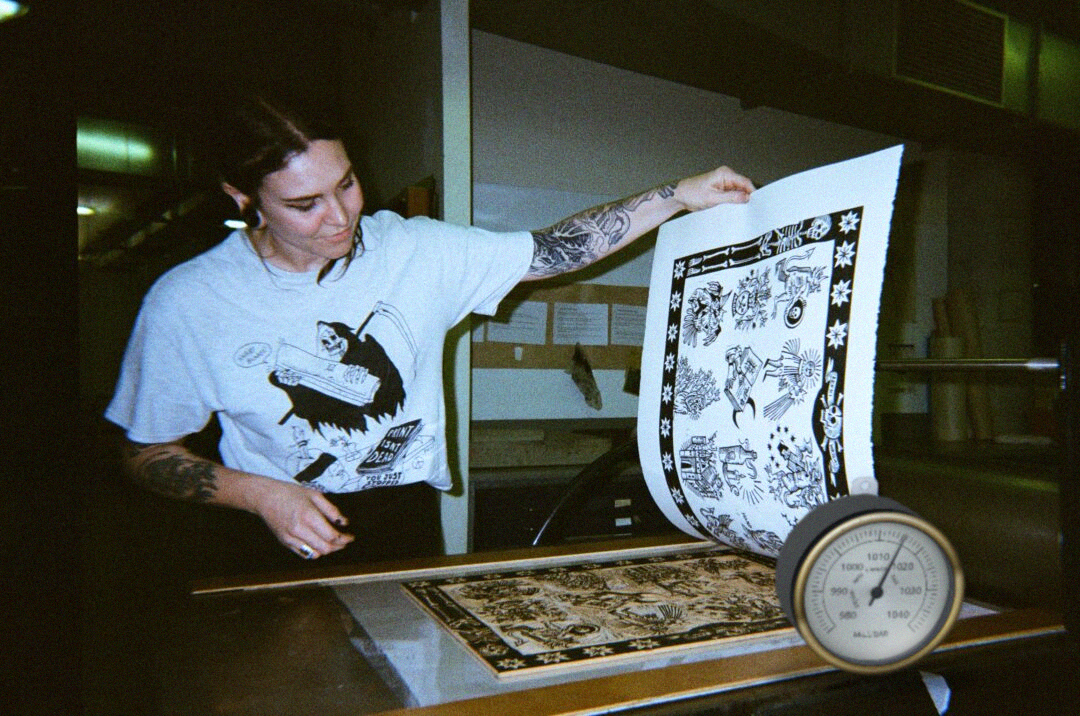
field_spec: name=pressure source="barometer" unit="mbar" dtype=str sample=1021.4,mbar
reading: 1015,mbar
